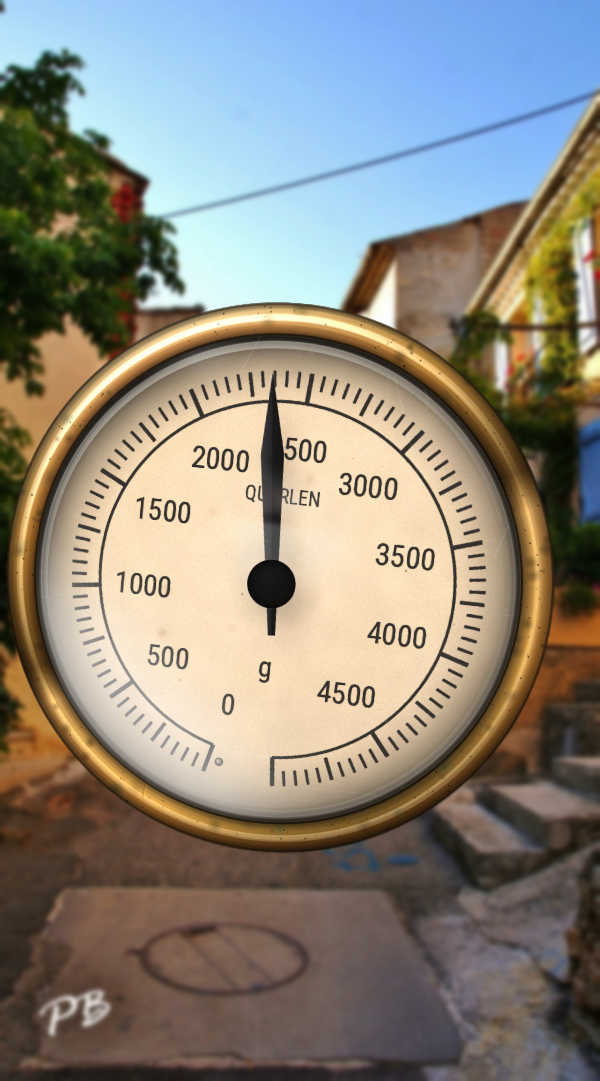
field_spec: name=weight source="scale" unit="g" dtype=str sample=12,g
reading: 2350,g
